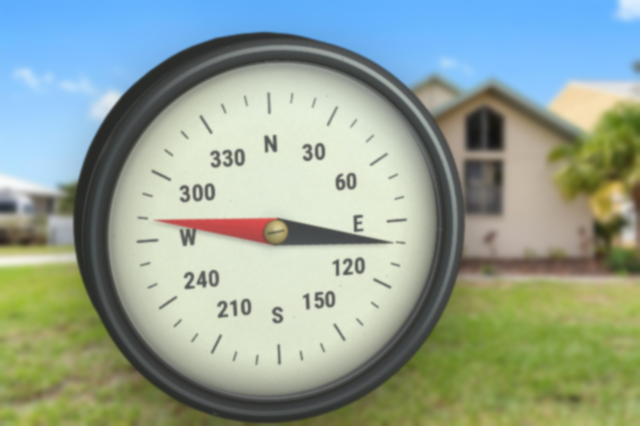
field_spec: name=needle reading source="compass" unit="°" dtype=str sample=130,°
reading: 280,°
